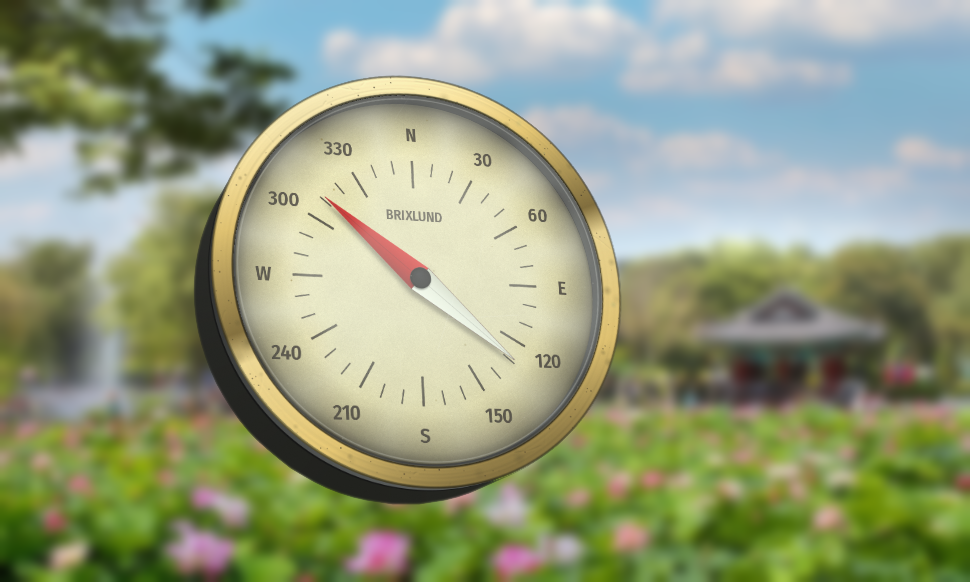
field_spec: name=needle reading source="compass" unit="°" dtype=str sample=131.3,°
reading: 310,°
